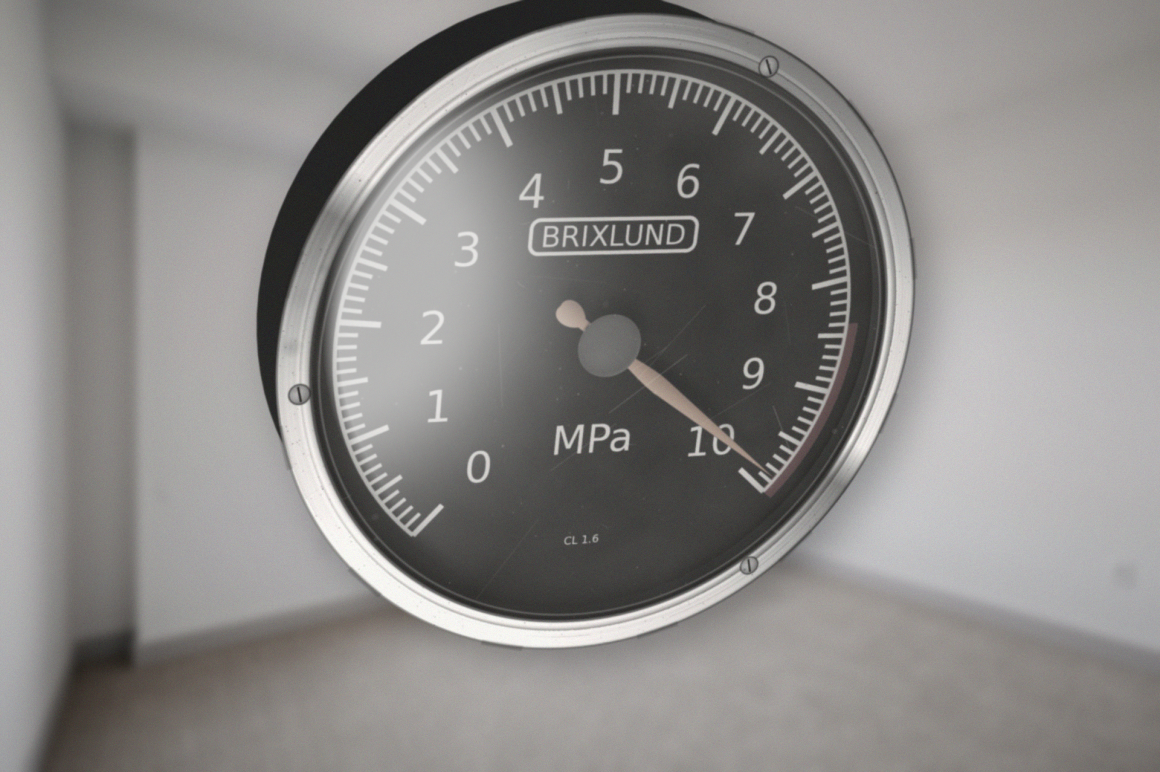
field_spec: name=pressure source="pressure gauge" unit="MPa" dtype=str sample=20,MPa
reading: 9.85,MPa
